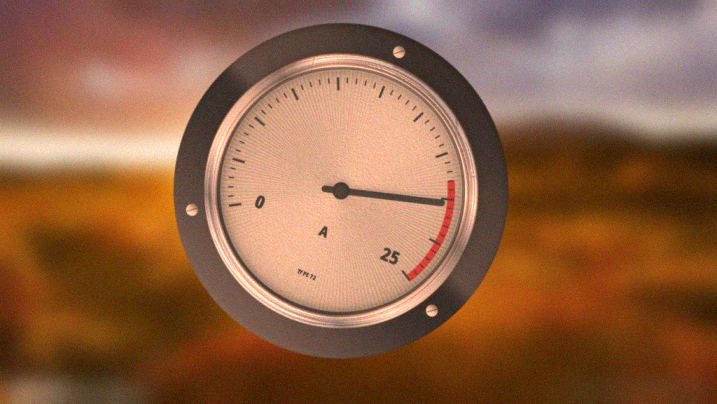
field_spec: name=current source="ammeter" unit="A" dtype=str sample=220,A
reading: 20.25,A
